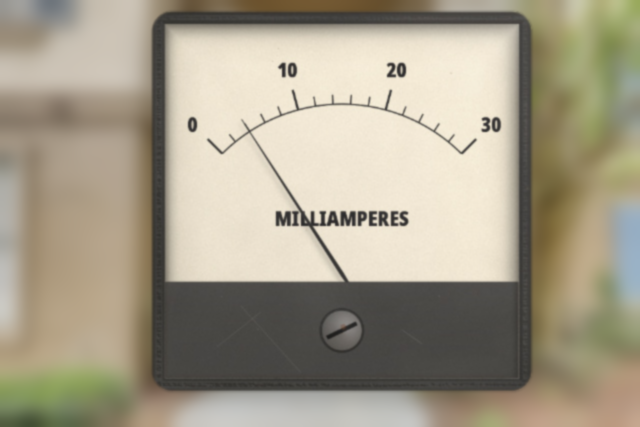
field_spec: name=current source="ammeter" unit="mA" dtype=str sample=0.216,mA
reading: 4,mA
